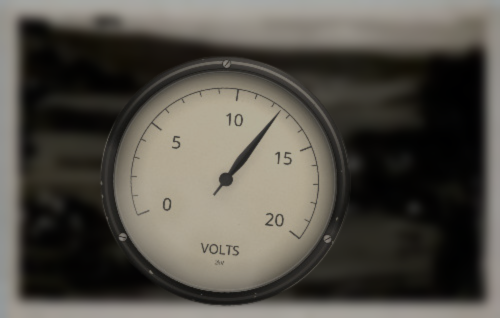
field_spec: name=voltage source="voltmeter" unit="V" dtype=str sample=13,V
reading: 12.5,V
